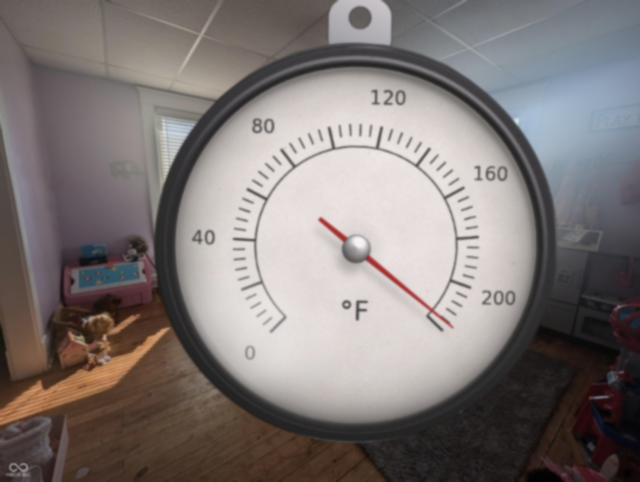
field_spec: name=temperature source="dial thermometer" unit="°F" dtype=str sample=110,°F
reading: 216,°F
